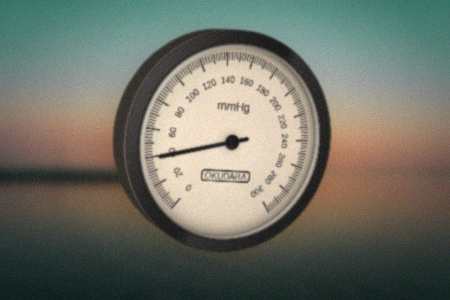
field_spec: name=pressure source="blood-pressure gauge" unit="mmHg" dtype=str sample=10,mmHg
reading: 40,mmHg
